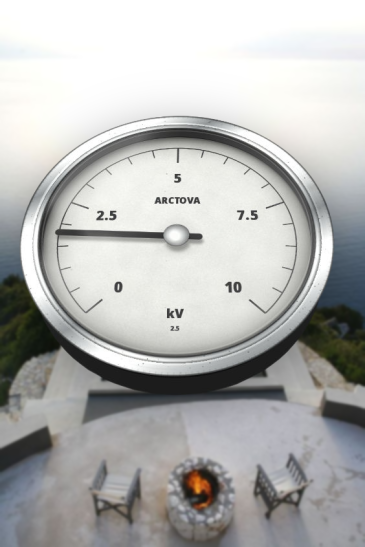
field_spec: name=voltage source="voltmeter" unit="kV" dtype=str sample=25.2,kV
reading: 1.75,kV
